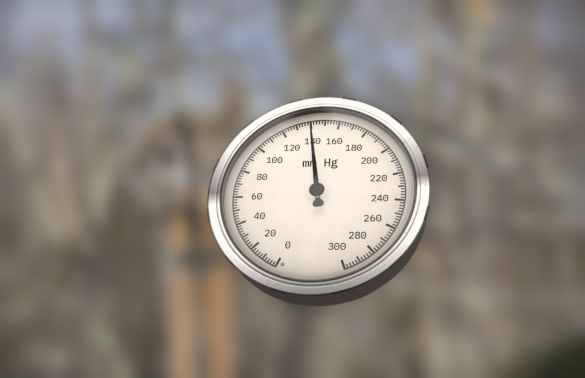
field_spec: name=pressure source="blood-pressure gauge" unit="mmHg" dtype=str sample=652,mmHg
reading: 140,mmHg
